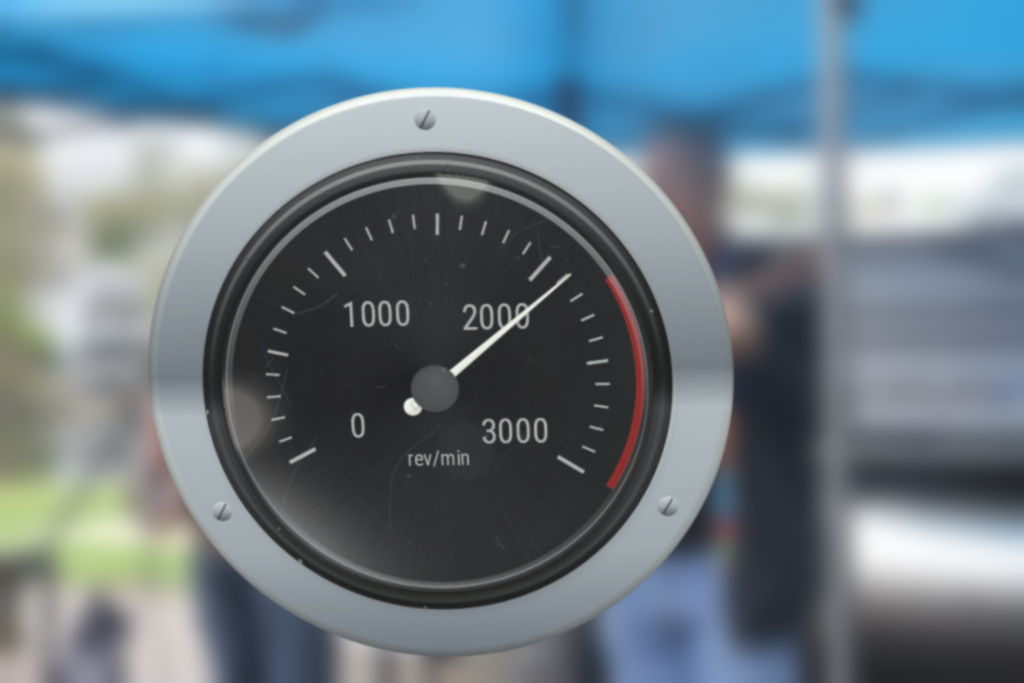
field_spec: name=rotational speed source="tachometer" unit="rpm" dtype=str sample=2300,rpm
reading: 2100,rpm
